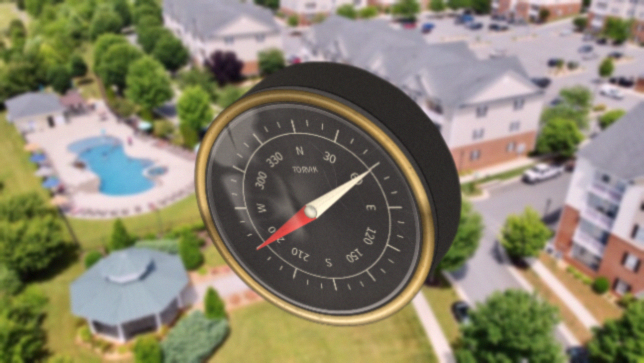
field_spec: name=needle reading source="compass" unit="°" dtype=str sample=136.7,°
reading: 240,°
